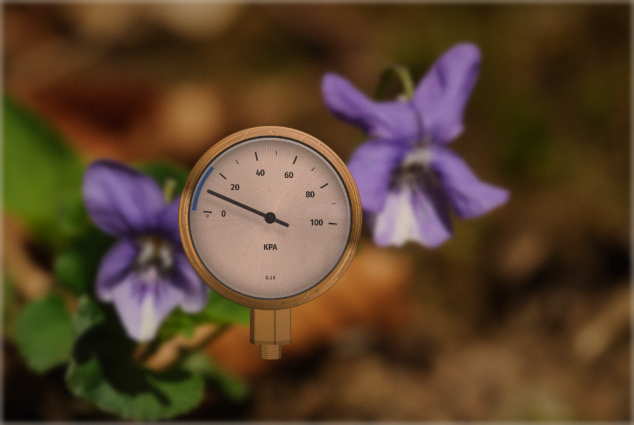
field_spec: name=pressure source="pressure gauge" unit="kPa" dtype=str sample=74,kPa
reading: 10,kPa
